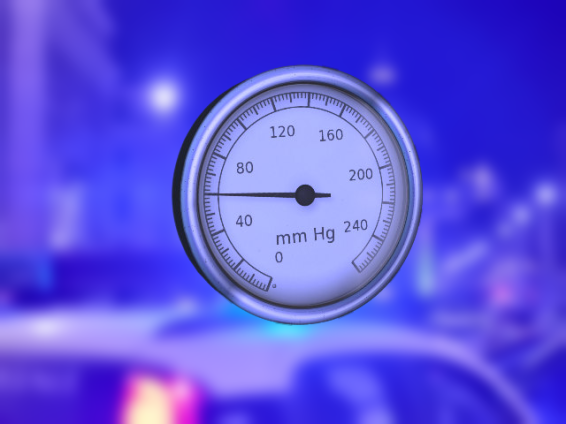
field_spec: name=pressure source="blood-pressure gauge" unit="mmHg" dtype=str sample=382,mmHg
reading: 60,mmHg
